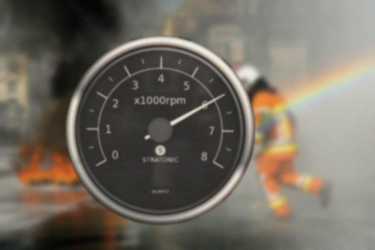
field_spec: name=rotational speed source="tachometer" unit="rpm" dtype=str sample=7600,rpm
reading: 6000,rpm
